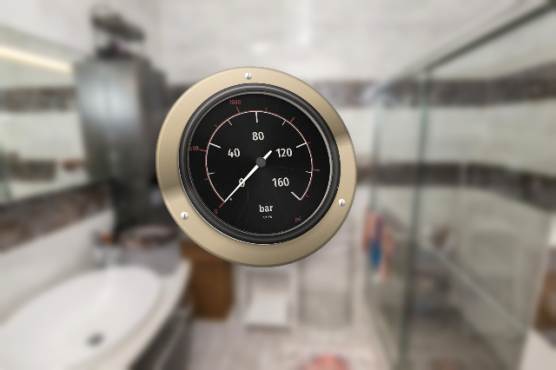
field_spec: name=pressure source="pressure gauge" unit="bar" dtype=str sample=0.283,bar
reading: 0,bar
